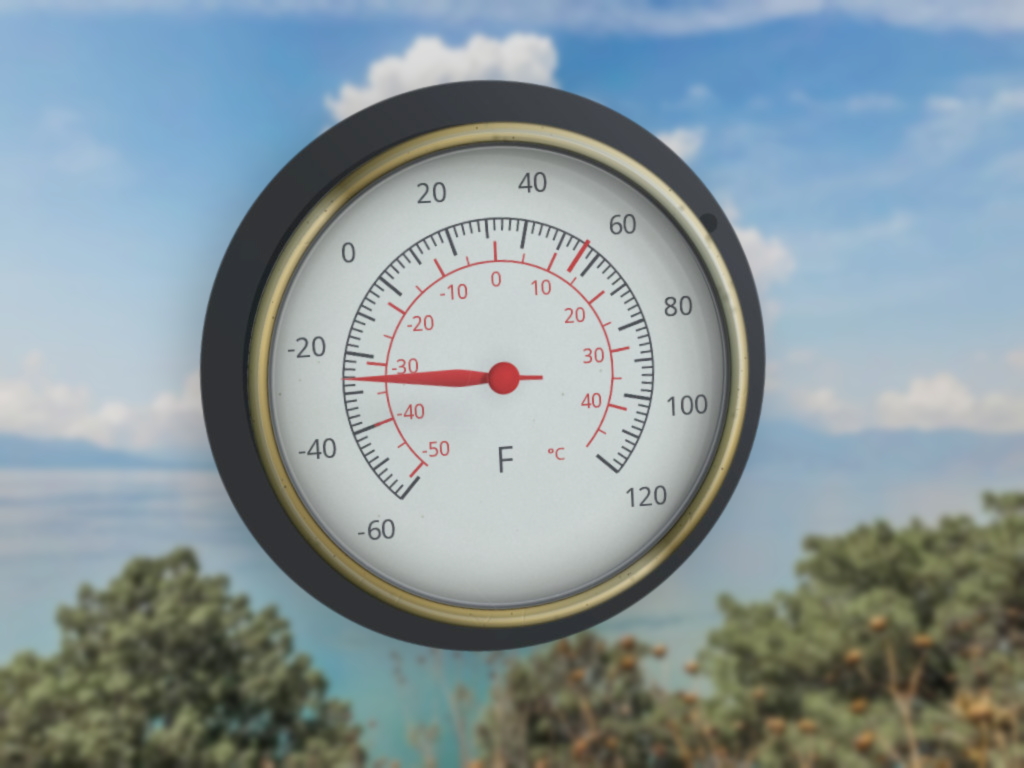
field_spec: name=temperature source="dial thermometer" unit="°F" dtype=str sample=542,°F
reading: -26,°F
